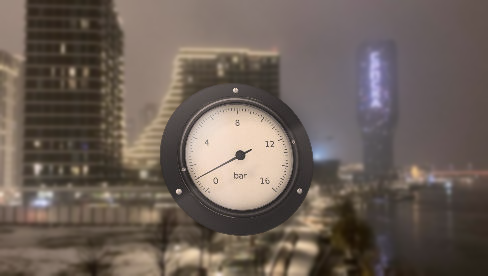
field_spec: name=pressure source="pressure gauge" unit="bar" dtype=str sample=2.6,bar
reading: 1,bar
